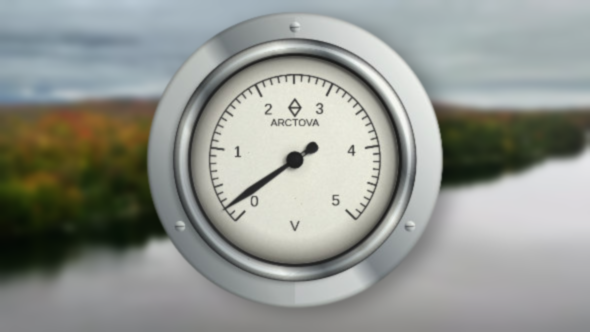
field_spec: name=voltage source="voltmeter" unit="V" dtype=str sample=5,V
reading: 0.2,V
